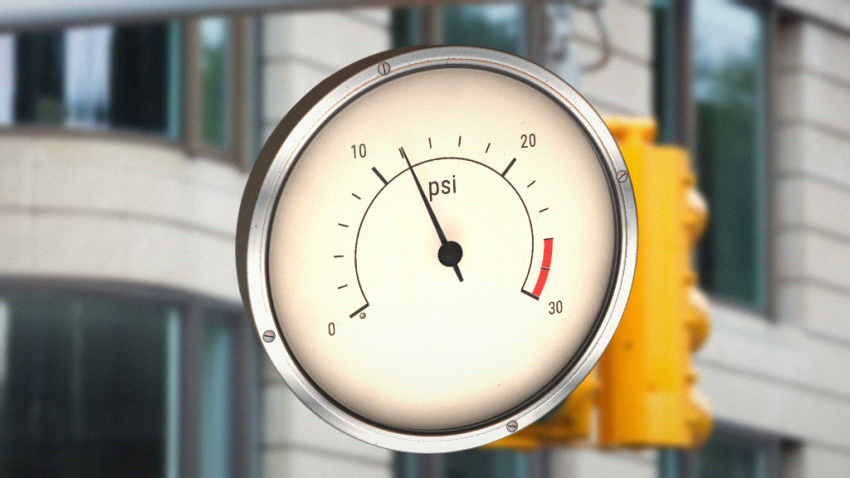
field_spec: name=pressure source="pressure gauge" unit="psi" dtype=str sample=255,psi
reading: 12,psi
